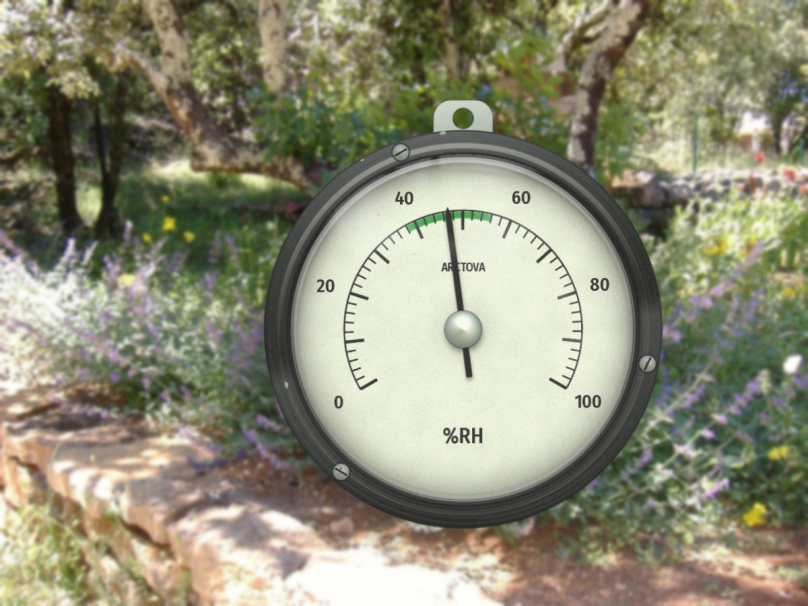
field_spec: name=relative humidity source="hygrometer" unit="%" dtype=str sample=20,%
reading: 47,%
